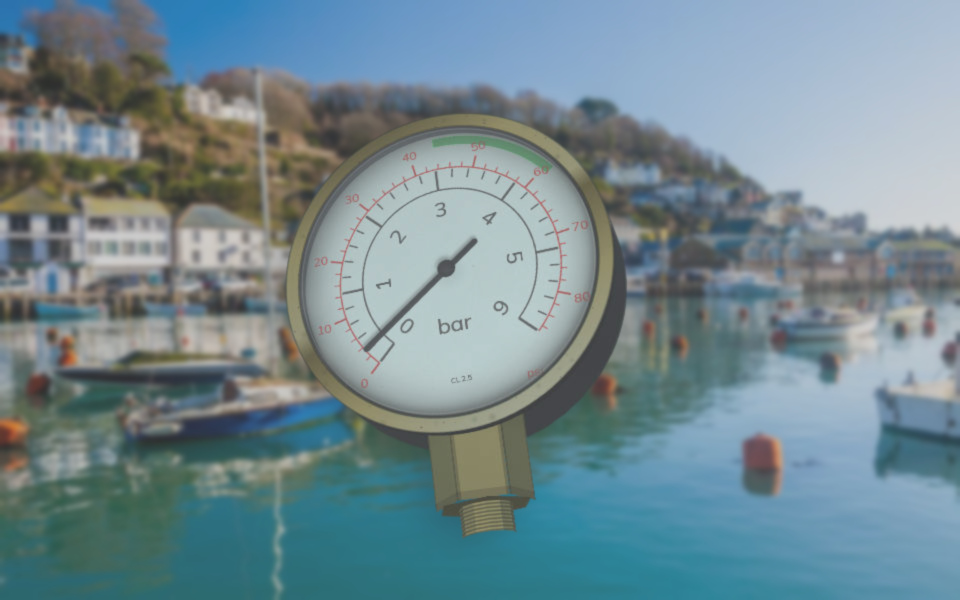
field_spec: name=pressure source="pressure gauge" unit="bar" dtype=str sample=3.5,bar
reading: 0.2,bar
